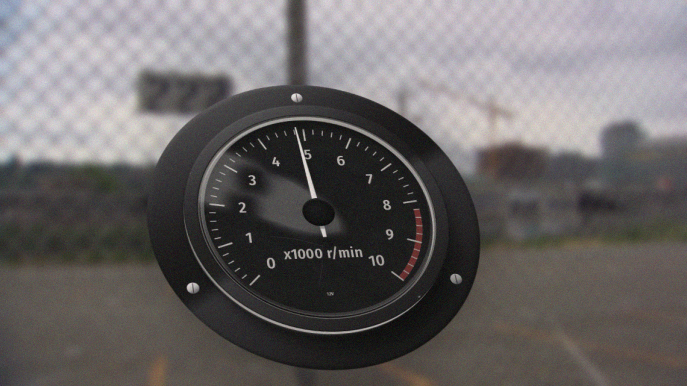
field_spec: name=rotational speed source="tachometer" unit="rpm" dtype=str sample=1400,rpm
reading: 4800,rpm
